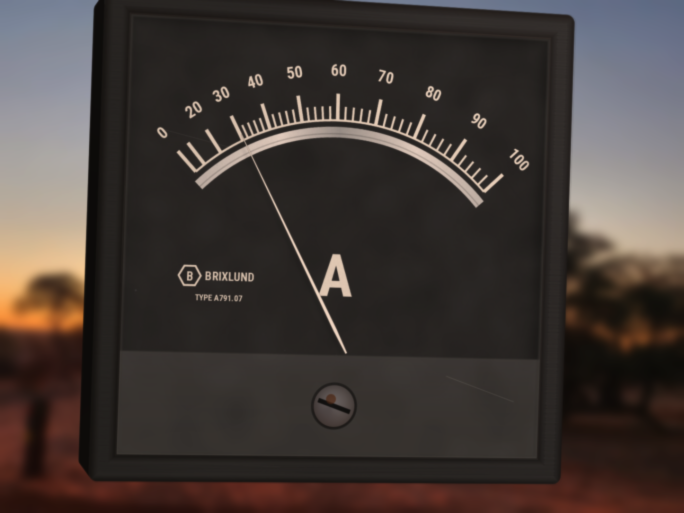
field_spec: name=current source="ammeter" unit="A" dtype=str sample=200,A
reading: 30,A
